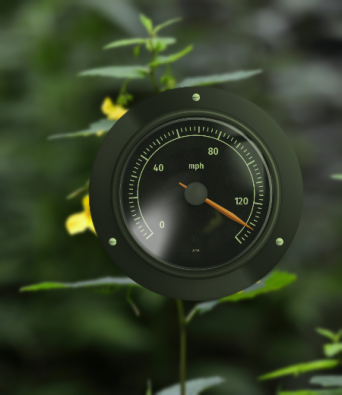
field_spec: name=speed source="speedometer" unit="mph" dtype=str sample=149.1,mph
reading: 132,mph
